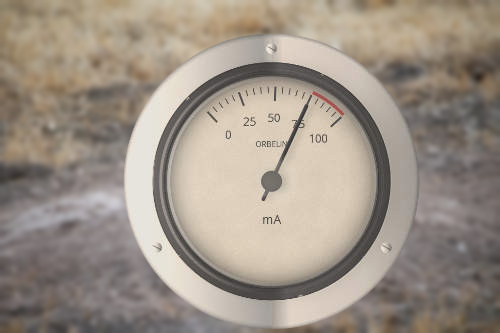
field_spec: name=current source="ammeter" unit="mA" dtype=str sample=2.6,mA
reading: 75,mA
